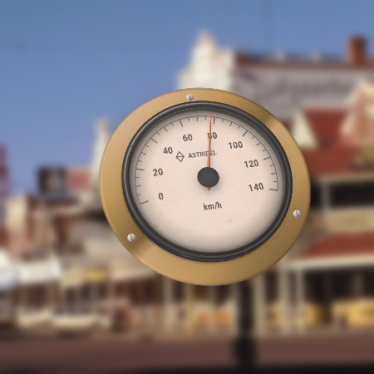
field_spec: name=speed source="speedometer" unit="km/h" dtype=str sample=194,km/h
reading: 77.5,km/h
